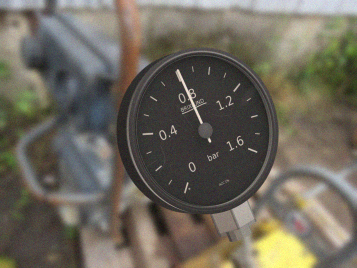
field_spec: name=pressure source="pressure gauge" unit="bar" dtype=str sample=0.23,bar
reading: 0.8,bar
